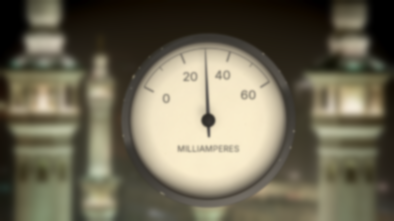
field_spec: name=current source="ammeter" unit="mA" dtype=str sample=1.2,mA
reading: 30,mA
